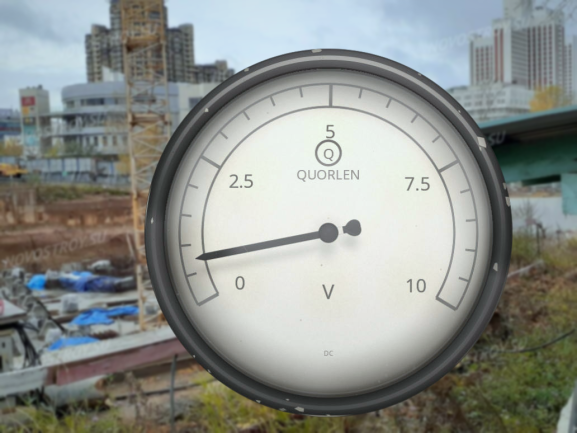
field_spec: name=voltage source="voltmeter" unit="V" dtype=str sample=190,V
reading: 0.75,V
